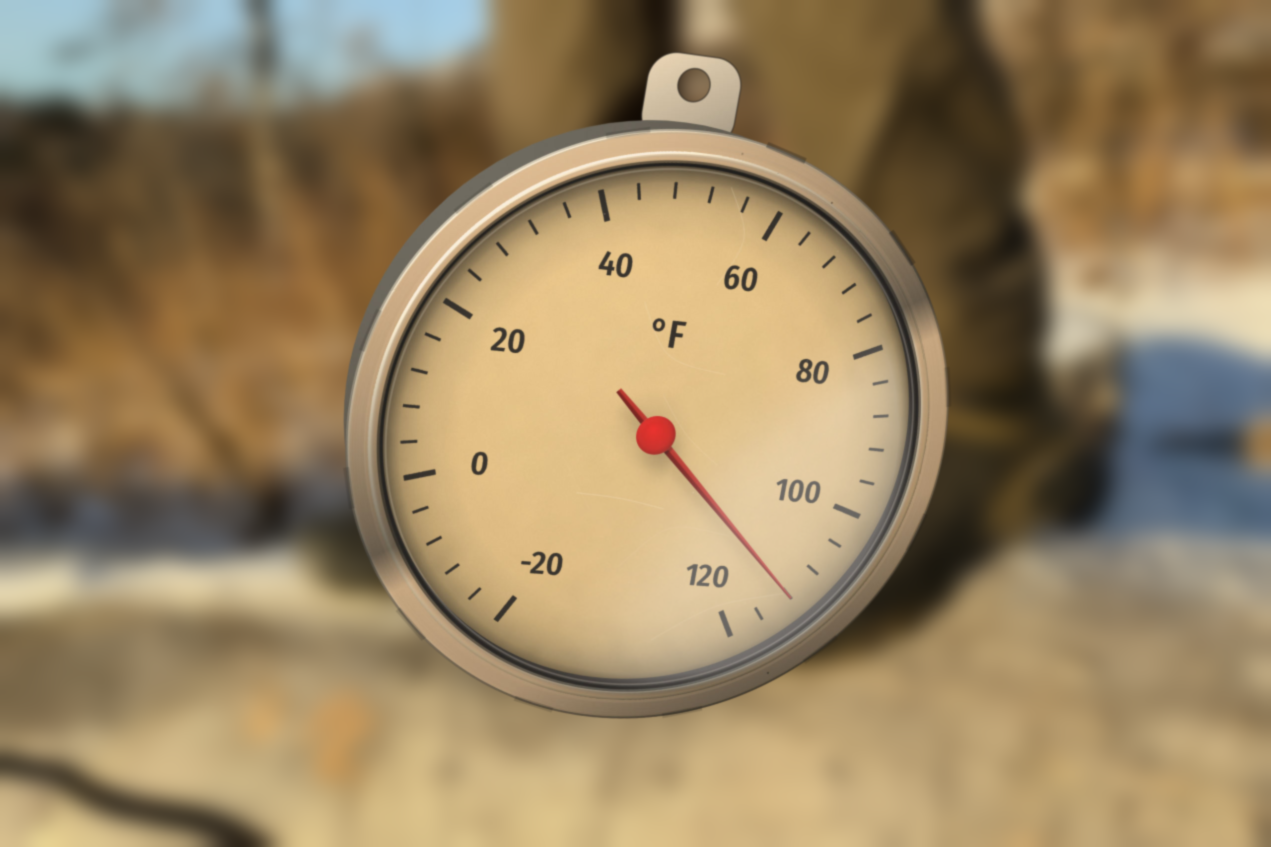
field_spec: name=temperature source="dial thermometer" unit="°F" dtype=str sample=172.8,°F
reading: 112,°F
